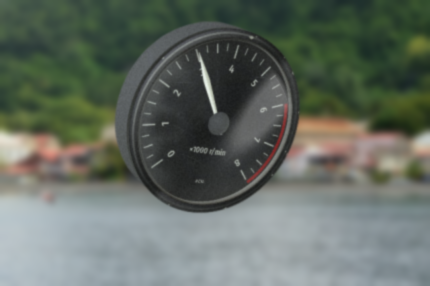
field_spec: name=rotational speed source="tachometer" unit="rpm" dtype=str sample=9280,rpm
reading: 3000,rpm
